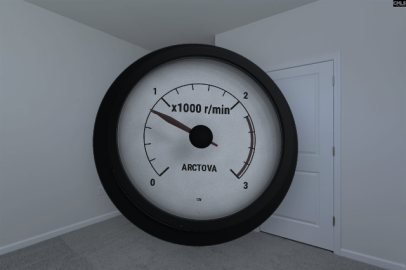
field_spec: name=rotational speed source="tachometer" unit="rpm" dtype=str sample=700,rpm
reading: 800,rpm
